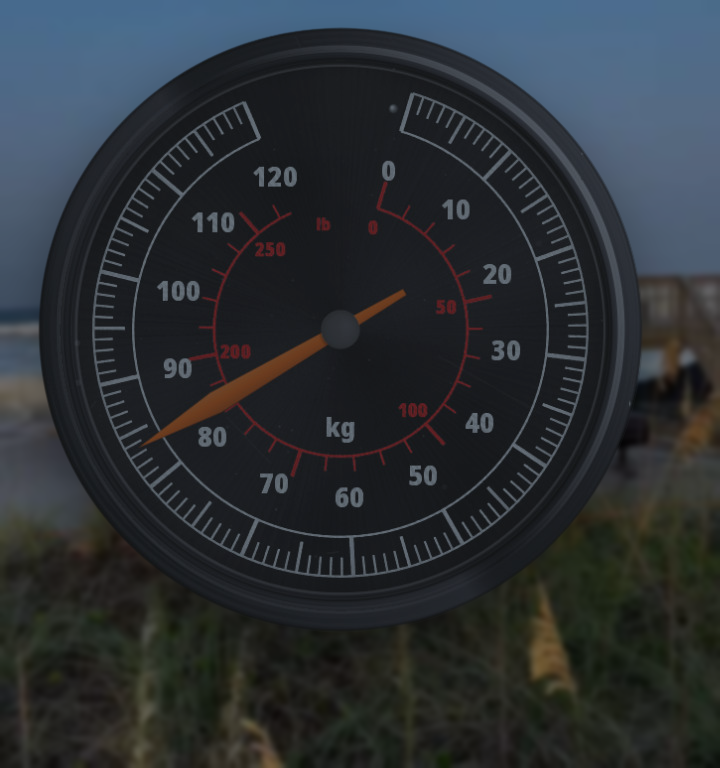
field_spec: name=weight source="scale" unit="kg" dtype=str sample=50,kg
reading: 83.5,kg
